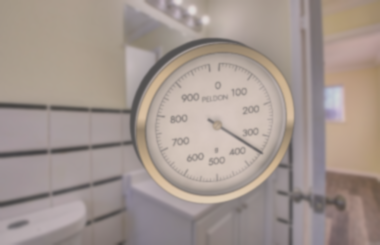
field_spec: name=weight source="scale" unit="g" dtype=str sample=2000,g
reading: 350,g
